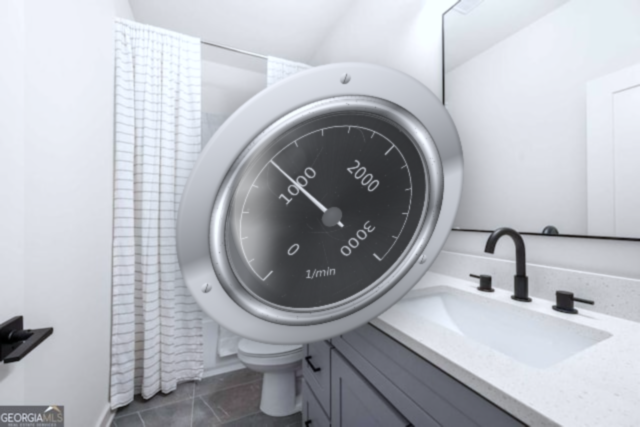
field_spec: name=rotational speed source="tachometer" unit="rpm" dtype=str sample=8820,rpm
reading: 1000,rpm
